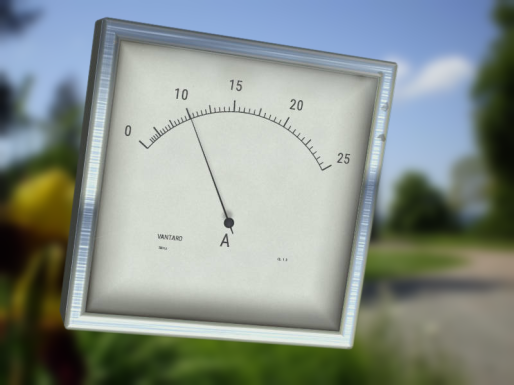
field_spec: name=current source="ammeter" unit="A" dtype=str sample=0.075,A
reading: 10,A
